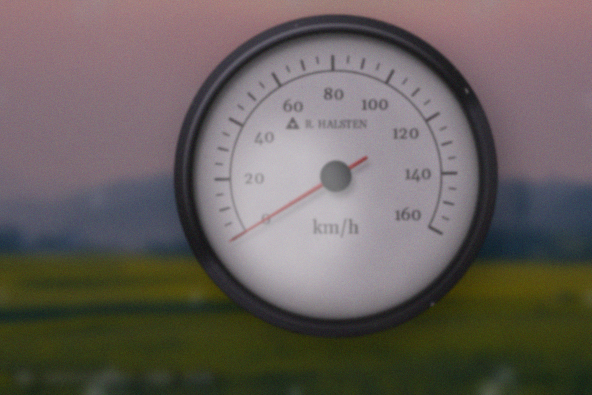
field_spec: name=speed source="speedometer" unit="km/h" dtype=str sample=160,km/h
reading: 0,km/h
